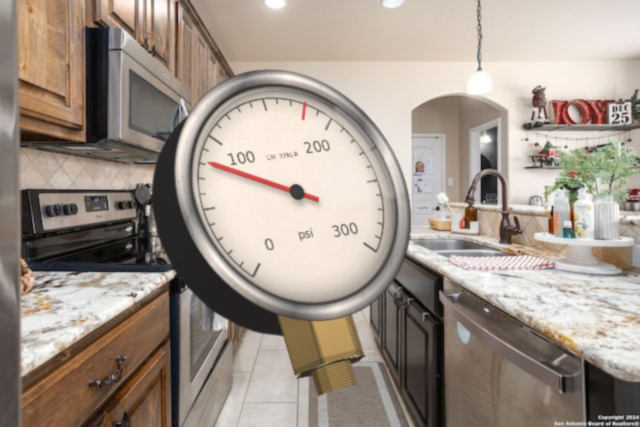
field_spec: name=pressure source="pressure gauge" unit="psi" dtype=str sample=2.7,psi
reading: 80,psi
